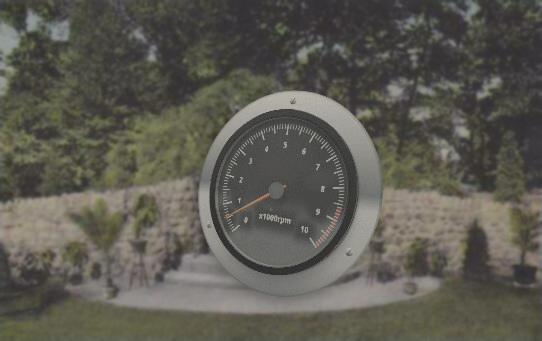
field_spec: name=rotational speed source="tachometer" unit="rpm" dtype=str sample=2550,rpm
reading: 500,rpm
